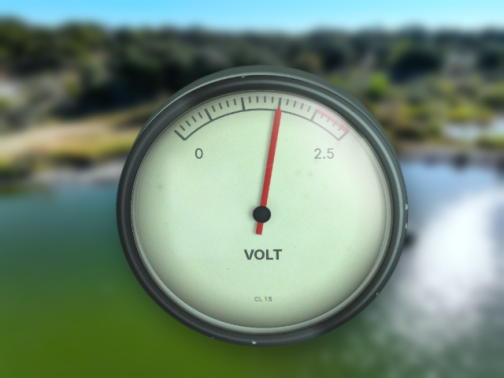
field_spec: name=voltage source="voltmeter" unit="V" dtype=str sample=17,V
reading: 1.5,V
